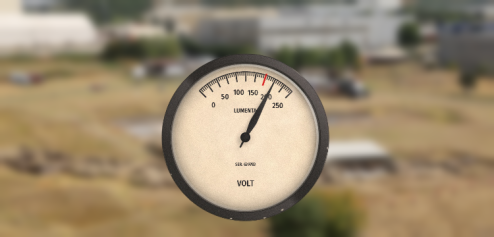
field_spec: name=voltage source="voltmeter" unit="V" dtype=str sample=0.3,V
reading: 200,V
